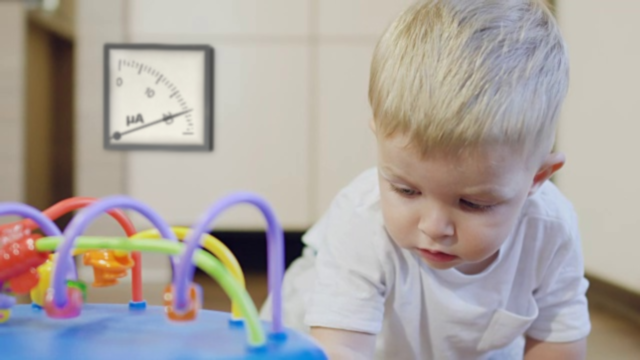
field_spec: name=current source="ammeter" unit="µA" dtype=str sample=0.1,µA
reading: 20,µA
